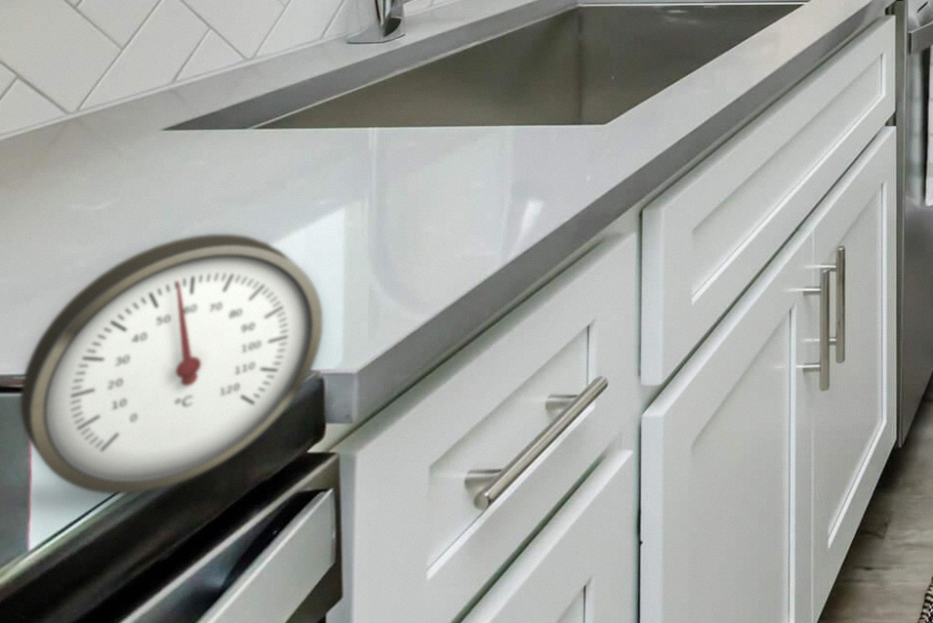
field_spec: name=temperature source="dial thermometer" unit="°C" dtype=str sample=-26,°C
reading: 56,°C
